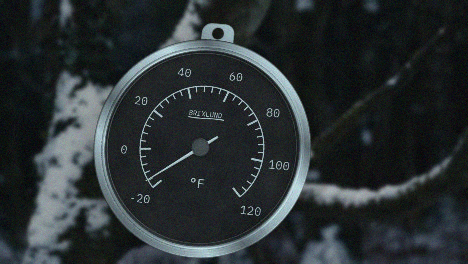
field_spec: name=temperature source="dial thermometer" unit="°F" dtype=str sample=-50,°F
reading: -16,°F
